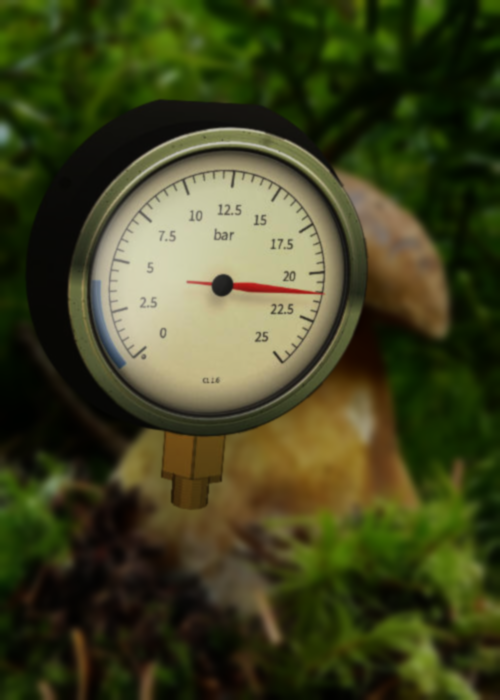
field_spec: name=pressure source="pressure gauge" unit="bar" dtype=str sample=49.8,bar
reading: 21,bar
